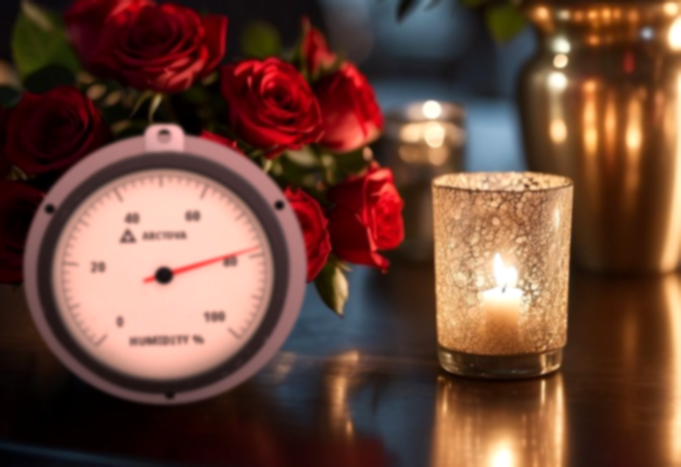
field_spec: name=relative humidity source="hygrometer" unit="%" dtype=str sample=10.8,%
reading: 78,%
